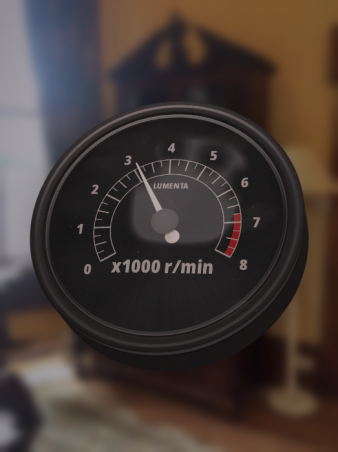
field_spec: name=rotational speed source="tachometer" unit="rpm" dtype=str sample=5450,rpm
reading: 3125,rpm
